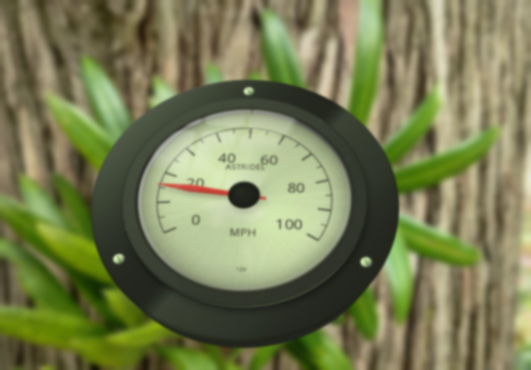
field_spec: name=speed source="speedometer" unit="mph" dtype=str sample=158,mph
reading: 15,mph
